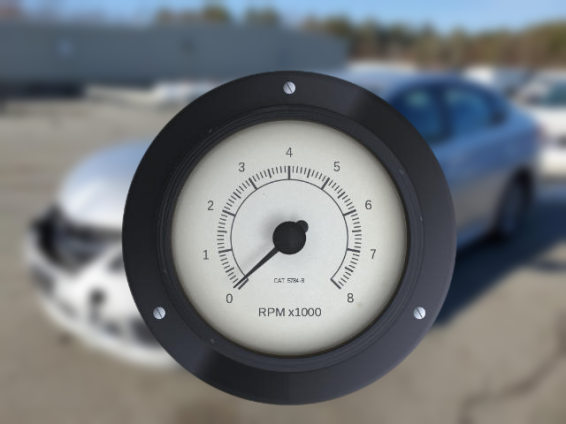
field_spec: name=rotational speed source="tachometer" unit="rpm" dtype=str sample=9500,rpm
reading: 100,rpm
